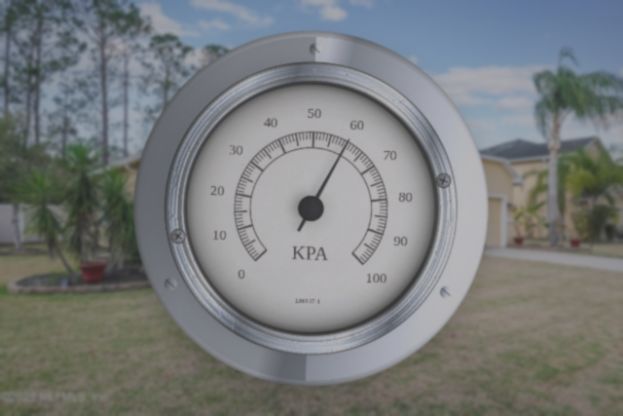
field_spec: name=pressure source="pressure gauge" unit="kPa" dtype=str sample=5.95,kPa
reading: 60,kPa
